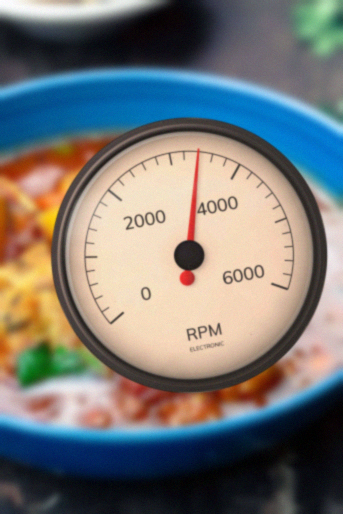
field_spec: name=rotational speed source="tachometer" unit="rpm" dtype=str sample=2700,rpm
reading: 3400,rpm
